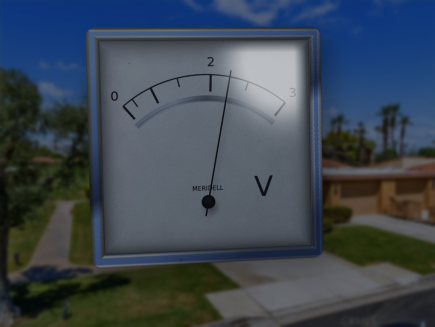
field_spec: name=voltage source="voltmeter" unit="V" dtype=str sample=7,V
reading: 2.25,V
